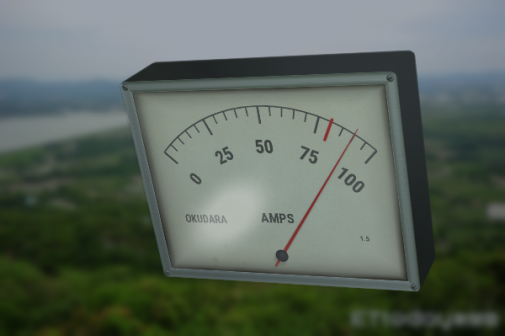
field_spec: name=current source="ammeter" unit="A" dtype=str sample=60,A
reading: 90,A
